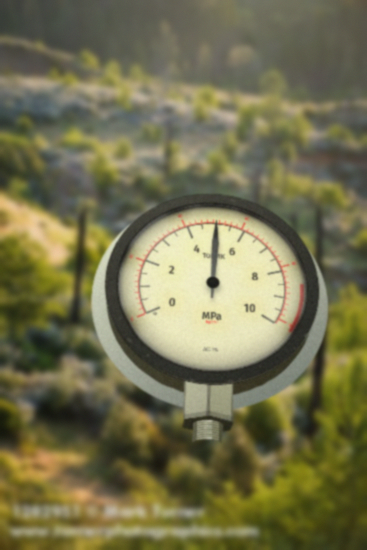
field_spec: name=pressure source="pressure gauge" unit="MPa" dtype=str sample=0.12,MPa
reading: 5,MPa
